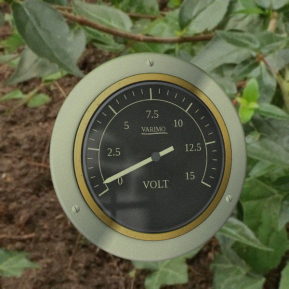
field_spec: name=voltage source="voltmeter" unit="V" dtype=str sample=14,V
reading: 0.5,V
